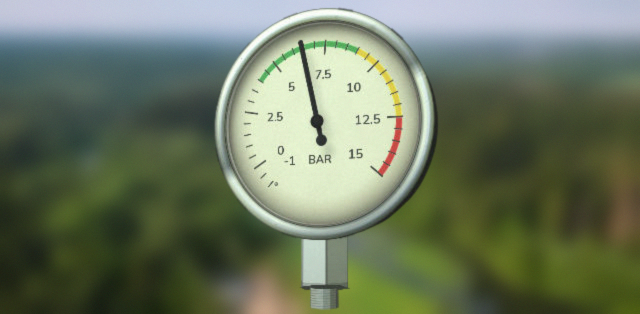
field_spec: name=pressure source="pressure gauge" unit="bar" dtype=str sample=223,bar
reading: 6.5,bar
